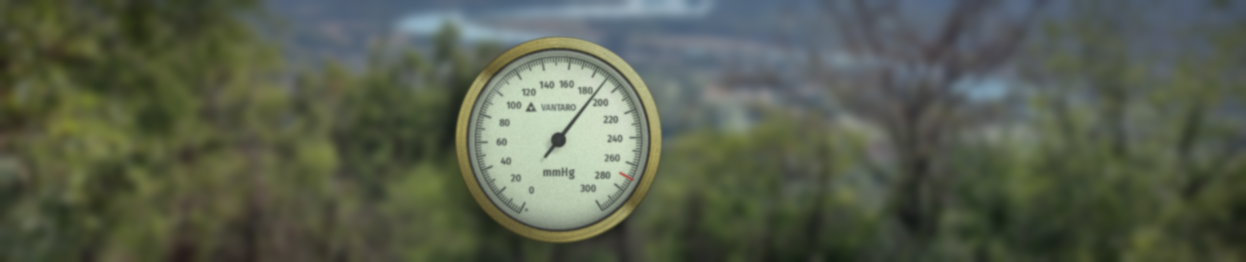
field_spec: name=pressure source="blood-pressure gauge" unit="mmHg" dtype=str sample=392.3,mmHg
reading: 190,mmHg
